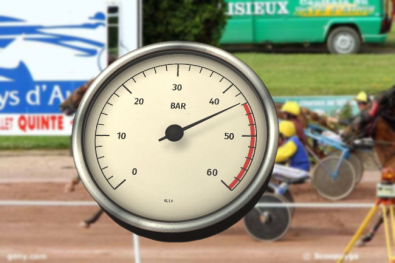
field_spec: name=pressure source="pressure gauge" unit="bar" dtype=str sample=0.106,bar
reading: 44,bar
